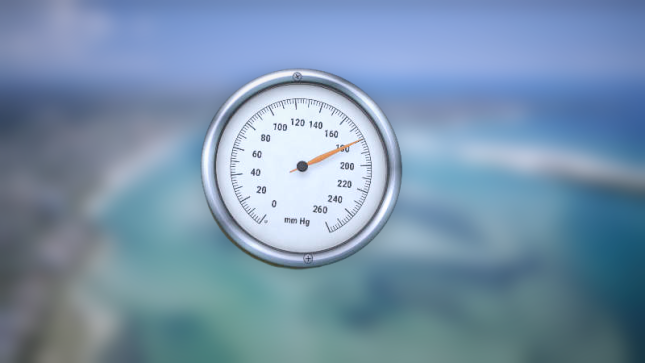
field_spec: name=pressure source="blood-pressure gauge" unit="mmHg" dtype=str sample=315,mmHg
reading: 180,mmHg
